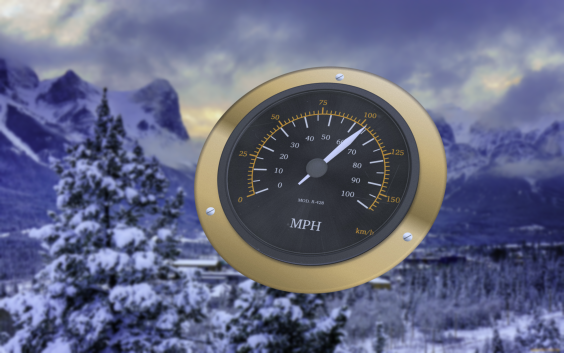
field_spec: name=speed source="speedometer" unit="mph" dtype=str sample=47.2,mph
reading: 65,mph
